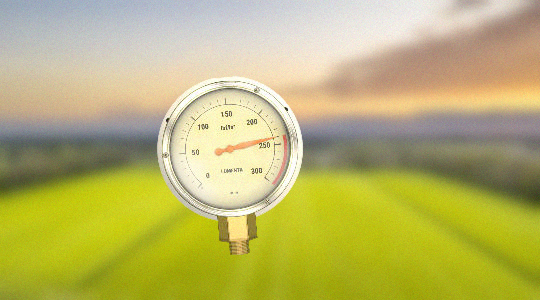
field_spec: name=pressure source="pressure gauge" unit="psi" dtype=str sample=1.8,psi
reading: 240,psi
